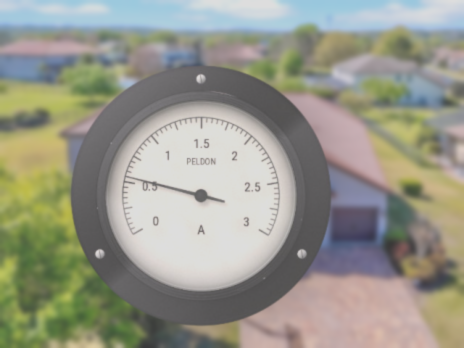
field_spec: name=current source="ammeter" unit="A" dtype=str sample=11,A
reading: 0.55,A
